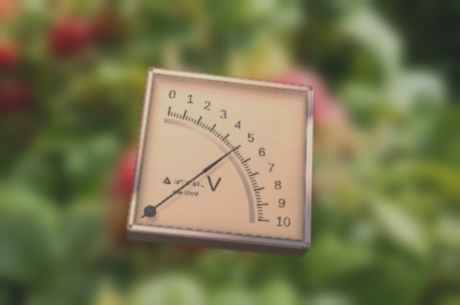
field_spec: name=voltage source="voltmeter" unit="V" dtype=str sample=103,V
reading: 5,V
